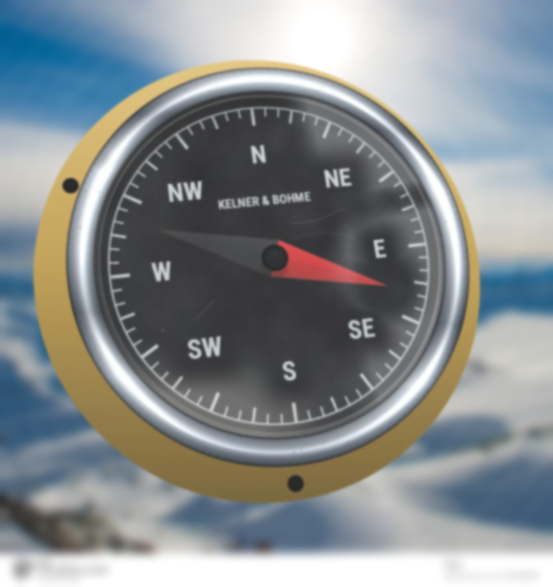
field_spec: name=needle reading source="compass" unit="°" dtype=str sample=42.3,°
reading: 110,°
